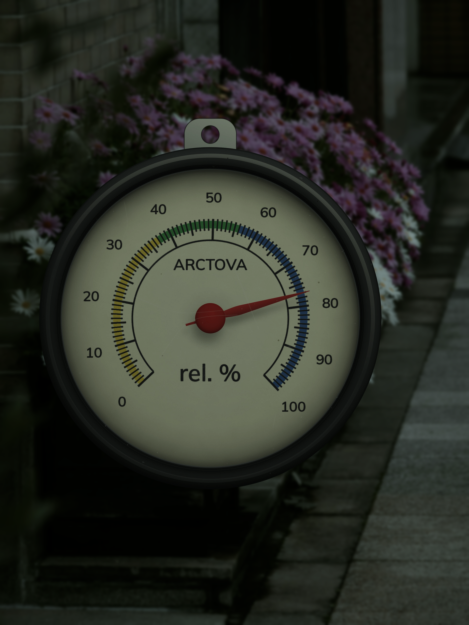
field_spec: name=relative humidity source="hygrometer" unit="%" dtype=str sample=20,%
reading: 77,%
